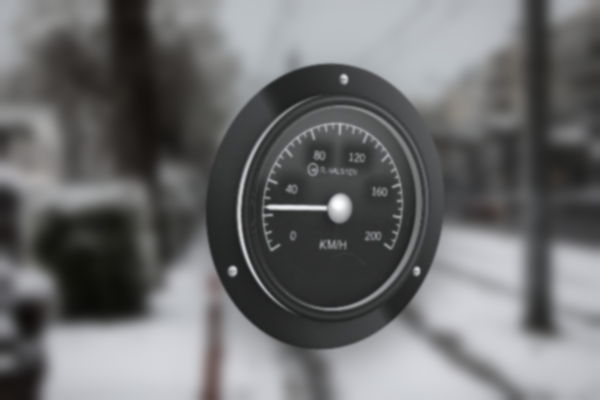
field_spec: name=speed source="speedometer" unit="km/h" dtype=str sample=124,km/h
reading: 25,km/h
